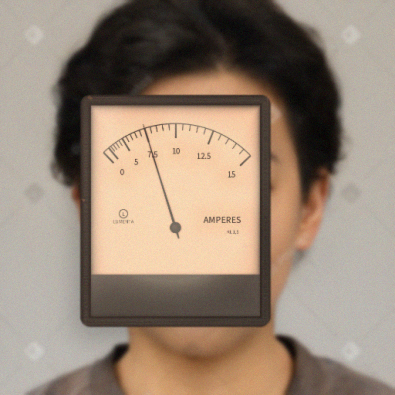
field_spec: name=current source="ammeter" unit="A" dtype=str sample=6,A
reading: 7.5,A
